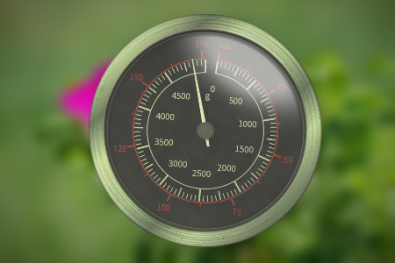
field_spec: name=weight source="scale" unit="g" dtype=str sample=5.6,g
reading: 4850,g
